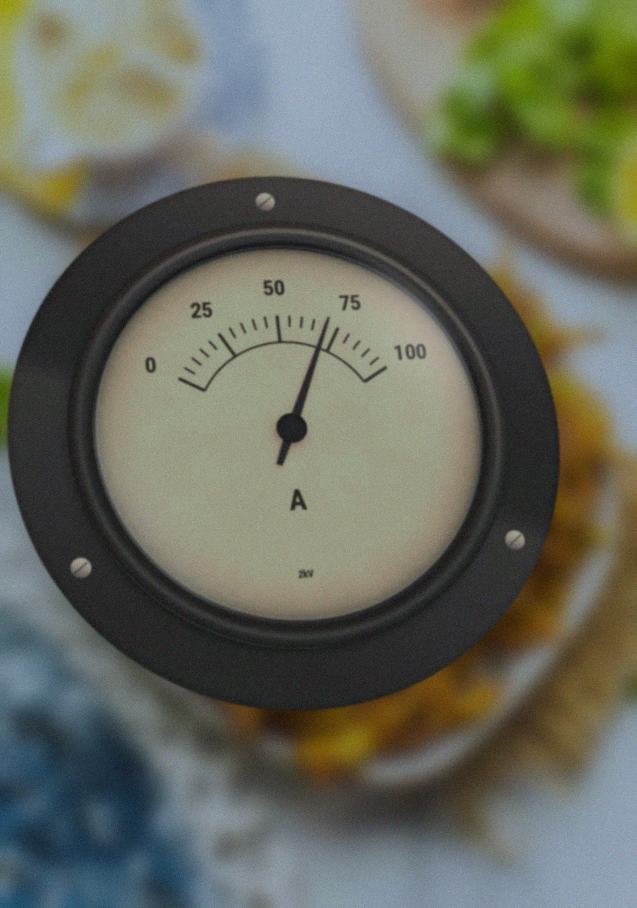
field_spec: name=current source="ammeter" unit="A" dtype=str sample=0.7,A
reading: 70,A
